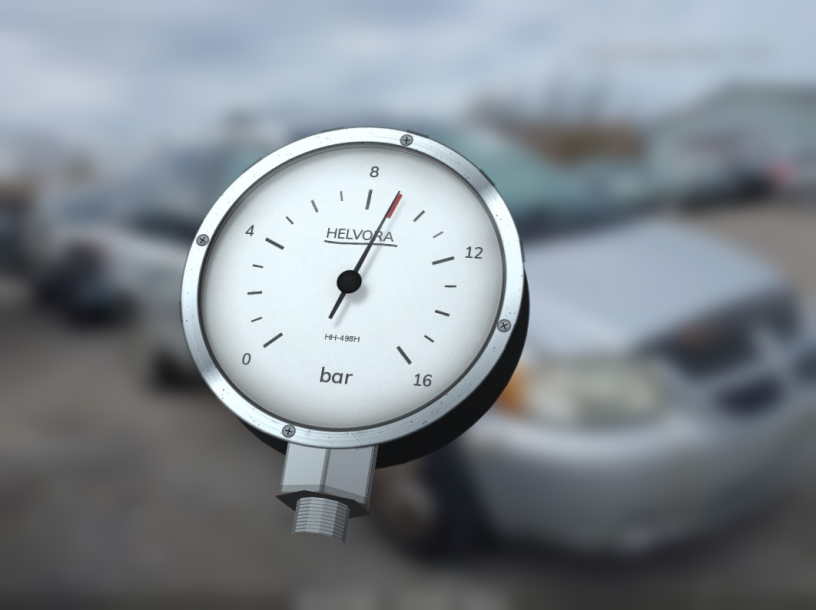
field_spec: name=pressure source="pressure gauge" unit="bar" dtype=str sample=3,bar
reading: 9,bar
